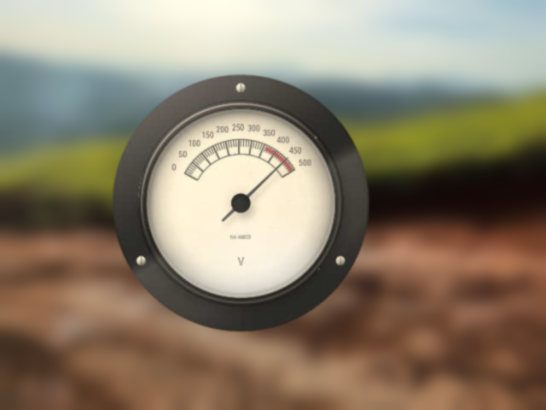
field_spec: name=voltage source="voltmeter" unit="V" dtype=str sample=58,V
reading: 450,V
